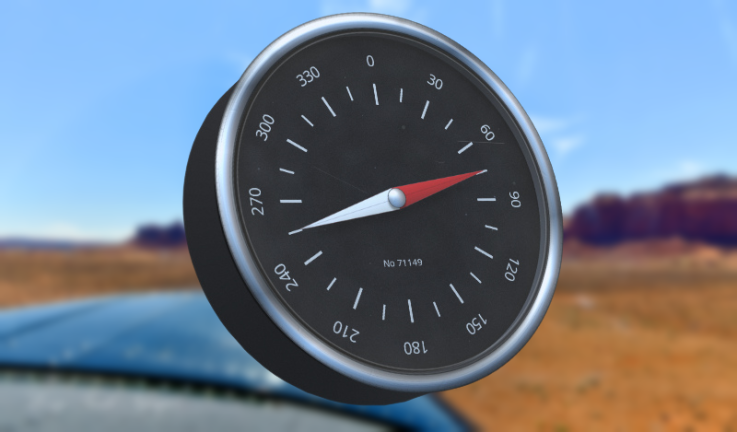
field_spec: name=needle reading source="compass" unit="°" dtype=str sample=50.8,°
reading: 75,°
